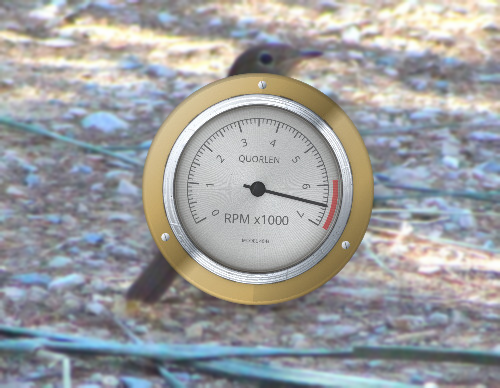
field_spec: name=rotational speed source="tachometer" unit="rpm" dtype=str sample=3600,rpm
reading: 6500,rpm
